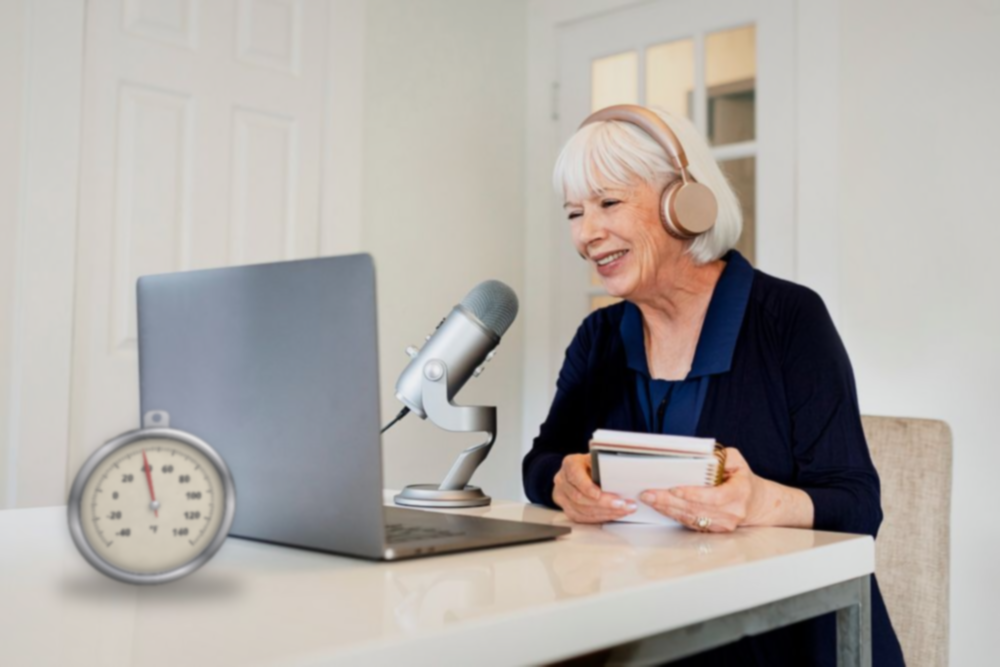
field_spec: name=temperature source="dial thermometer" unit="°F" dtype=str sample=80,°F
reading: 40,°F
